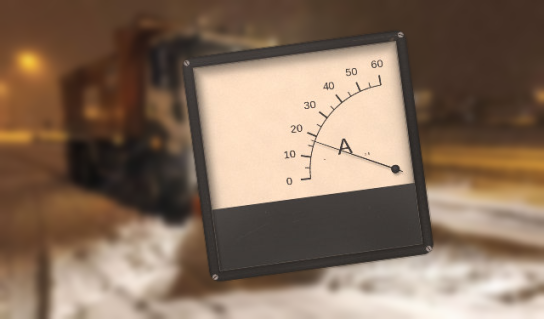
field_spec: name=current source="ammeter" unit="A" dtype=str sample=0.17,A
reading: 17.5,A
